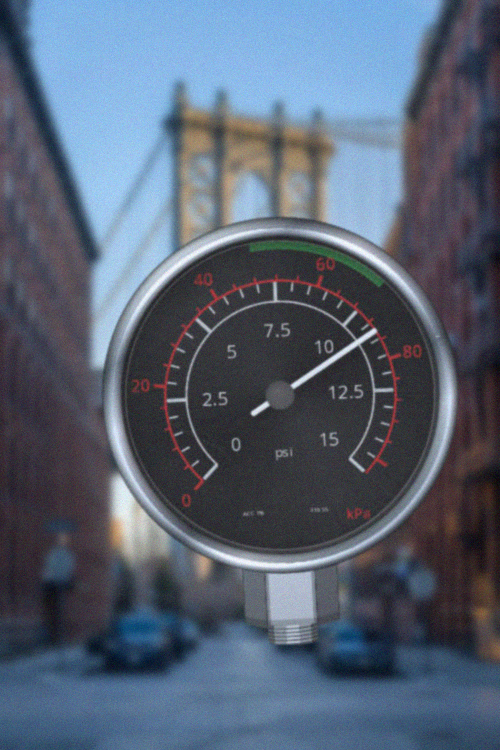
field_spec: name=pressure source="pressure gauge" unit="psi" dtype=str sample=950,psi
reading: 10.75,psi
